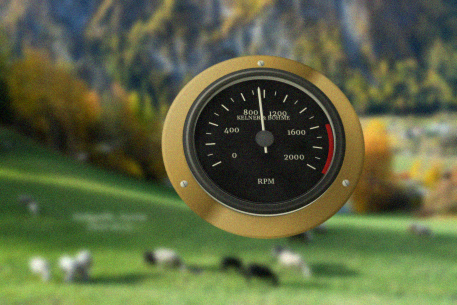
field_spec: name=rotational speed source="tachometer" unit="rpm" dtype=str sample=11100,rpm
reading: 950,rpm
